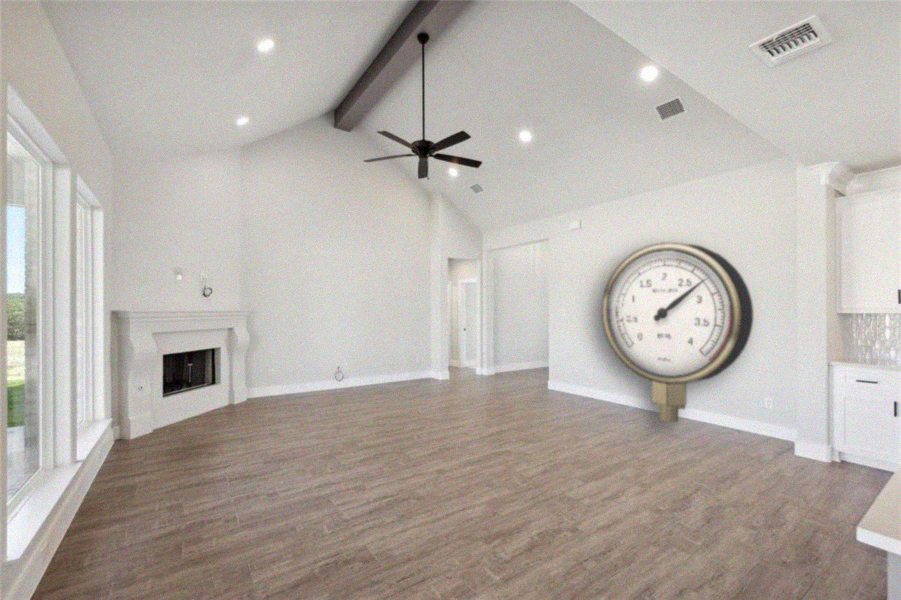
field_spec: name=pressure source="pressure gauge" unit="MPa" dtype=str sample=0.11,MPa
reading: 2.75,MPa
